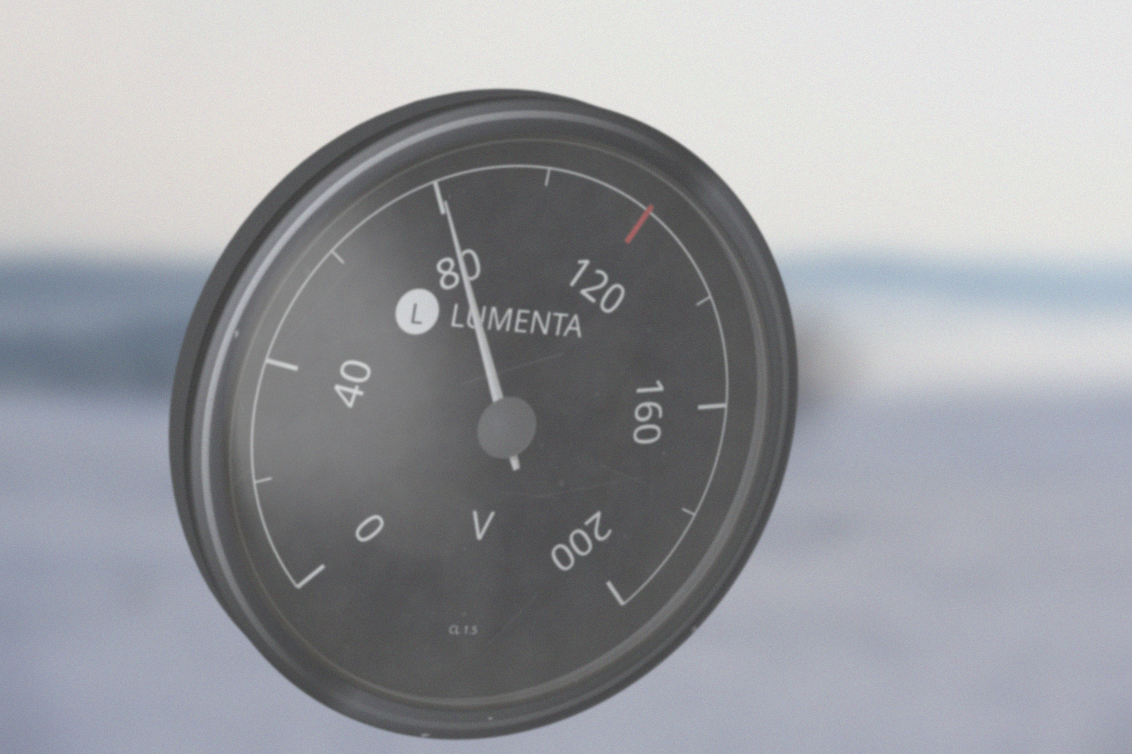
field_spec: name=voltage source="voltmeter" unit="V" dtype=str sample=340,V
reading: 80,V
